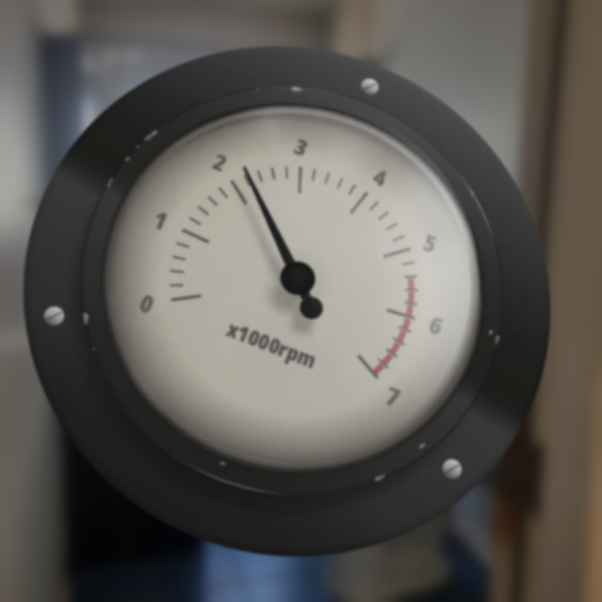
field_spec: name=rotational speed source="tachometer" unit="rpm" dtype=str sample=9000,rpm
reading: 2200,rpm
